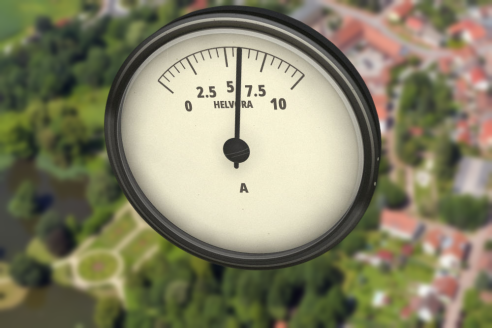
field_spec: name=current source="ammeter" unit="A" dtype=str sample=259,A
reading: 6,A
